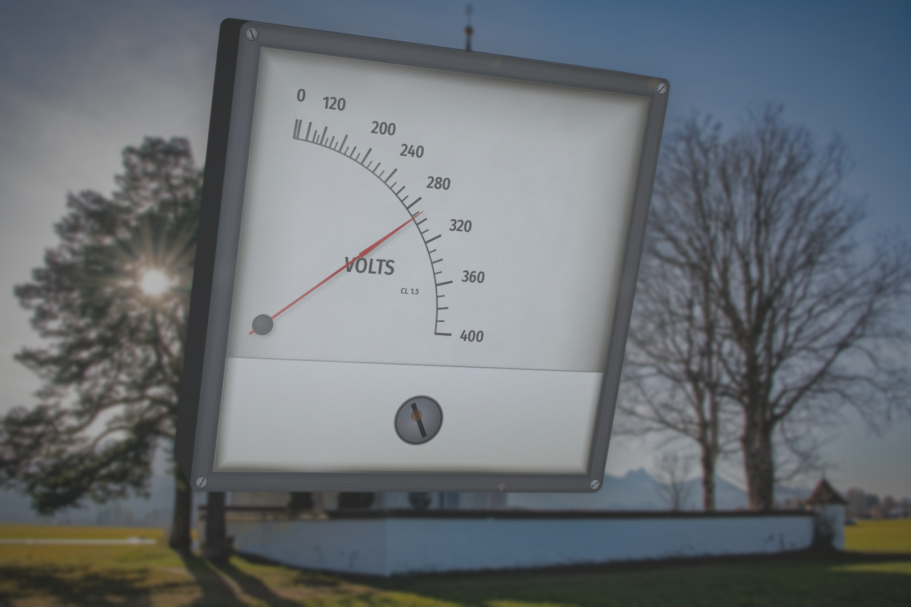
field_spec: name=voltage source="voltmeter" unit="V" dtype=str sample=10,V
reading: 290,V
